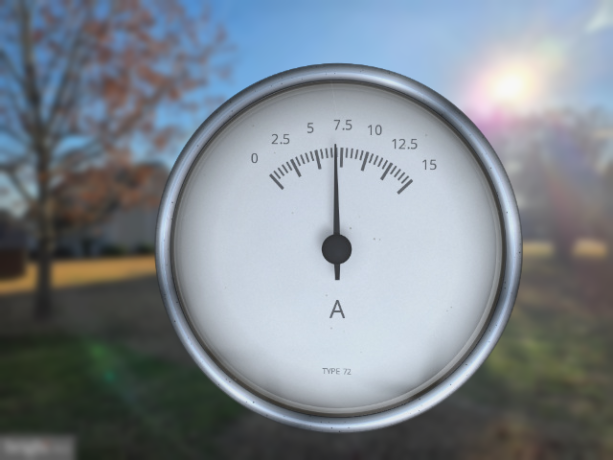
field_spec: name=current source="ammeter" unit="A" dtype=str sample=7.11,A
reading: 7,A
